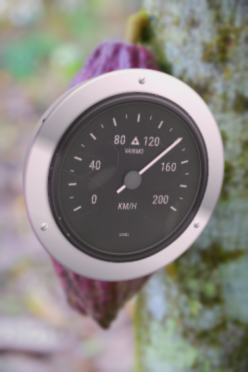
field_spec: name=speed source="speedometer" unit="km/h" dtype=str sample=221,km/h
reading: 140,km/h
